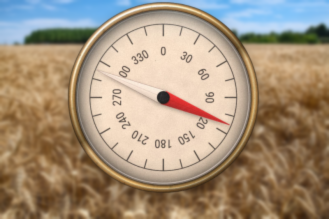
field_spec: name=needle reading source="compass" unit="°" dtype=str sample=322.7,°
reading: 112.5,°
